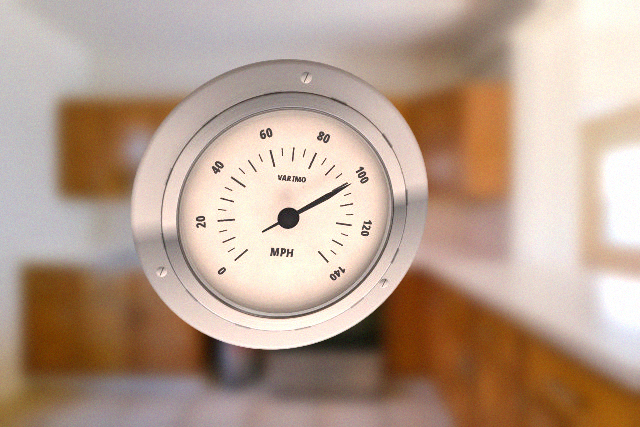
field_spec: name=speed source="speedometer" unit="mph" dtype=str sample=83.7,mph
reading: 100,mph
